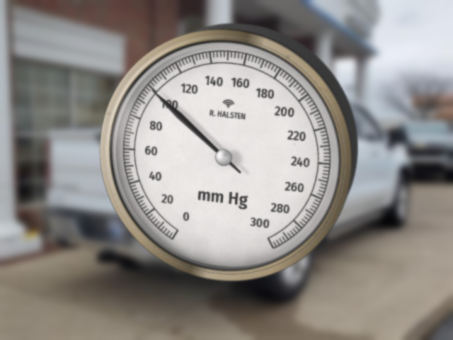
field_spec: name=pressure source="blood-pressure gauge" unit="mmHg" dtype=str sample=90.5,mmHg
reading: 100,mmHg
